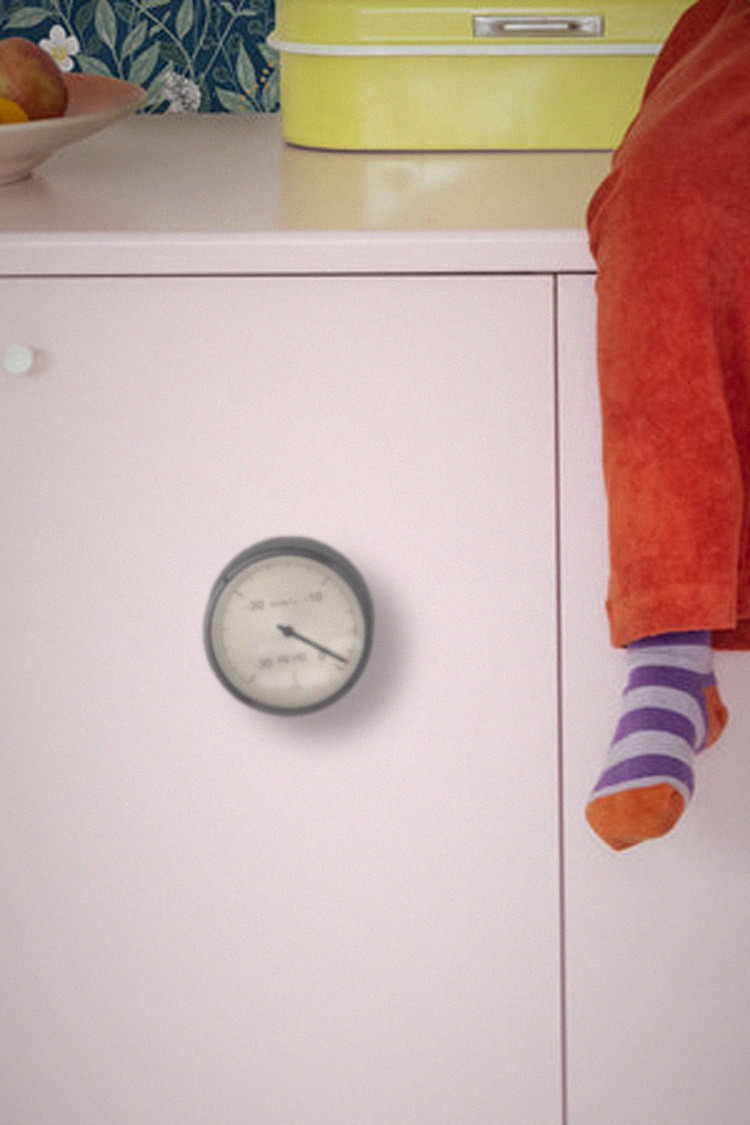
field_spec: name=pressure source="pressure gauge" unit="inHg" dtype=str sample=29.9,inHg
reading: -1,inHg
